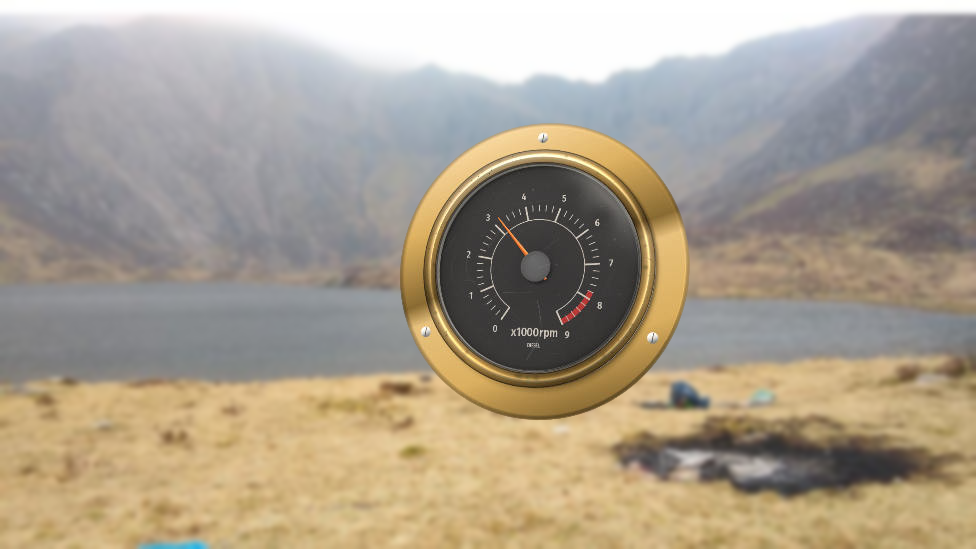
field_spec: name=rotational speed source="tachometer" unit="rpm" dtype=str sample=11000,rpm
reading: 3200,rpm
